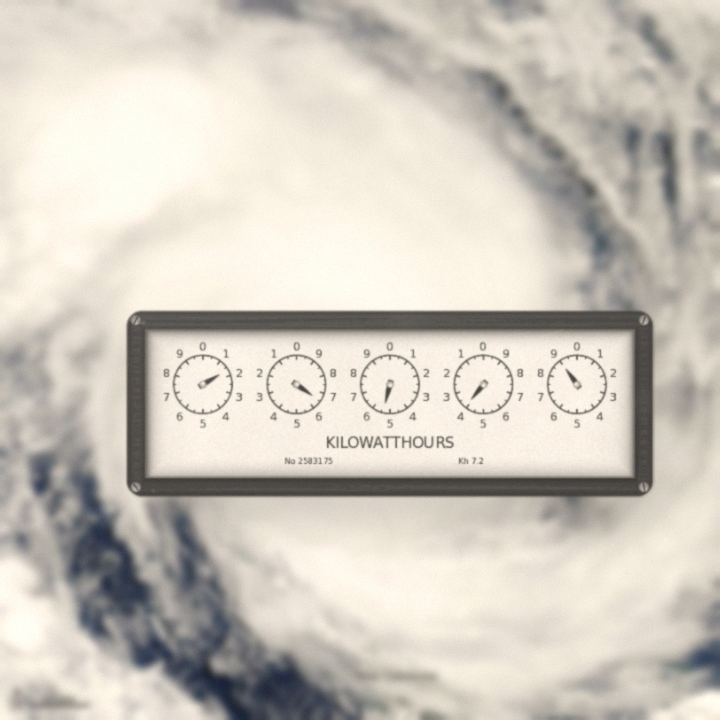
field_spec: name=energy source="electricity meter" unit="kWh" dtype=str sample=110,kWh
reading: 16539,kWh
